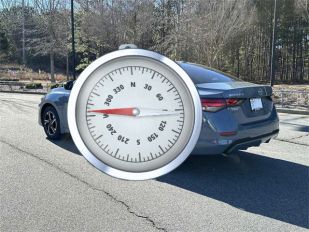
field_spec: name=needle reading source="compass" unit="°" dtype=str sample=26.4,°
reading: 275,°
